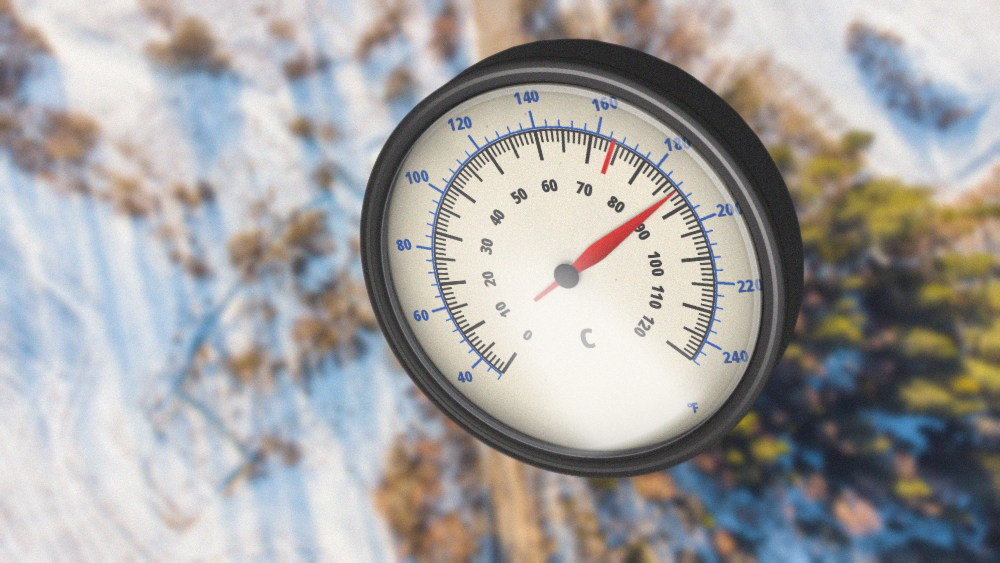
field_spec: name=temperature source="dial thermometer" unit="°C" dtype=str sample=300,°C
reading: 87,°C
